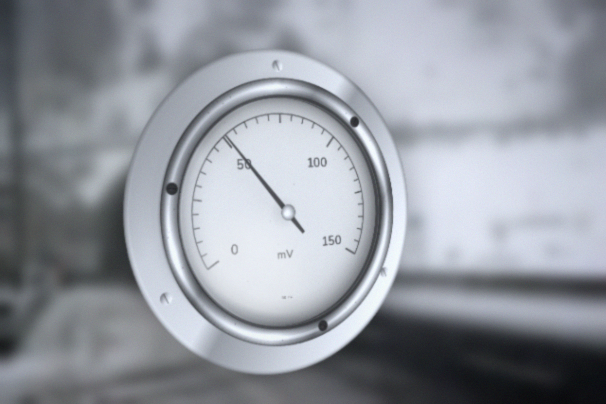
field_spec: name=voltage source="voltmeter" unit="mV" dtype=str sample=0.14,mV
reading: 50,mV
